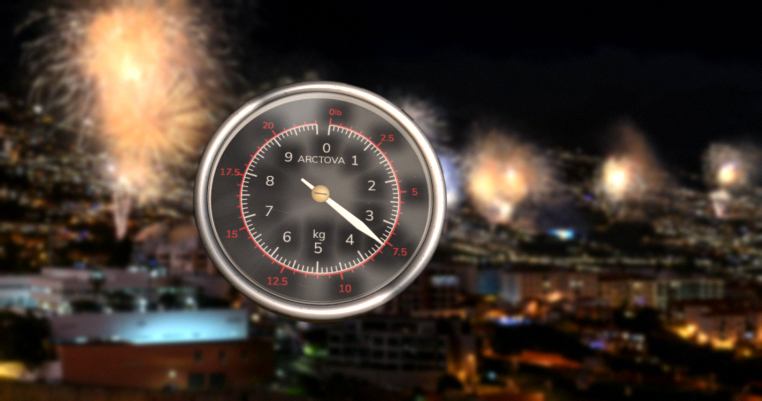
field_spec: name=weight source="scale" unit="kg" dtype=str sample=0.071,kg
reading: 3.5,kg
